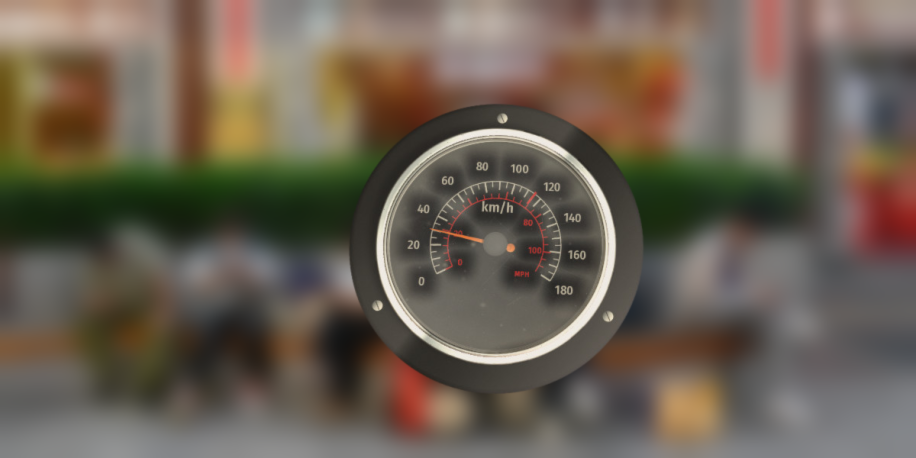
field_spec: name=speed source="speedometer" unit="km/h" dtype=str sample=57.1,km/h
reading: 30,km/h
